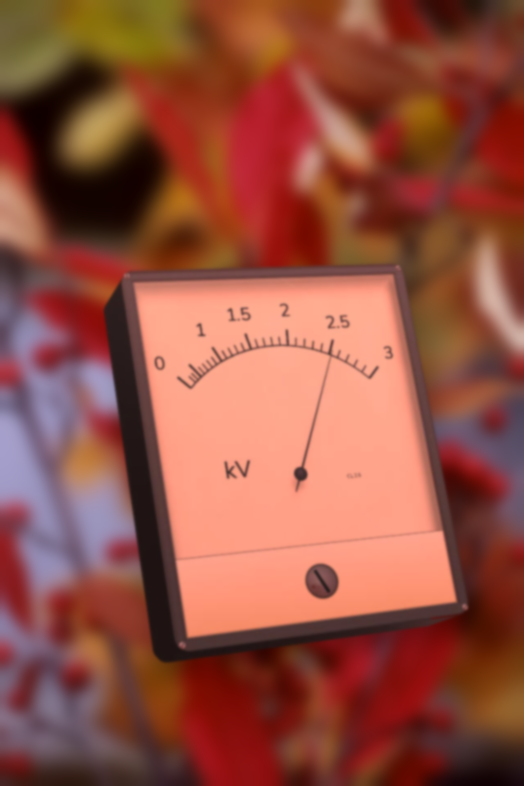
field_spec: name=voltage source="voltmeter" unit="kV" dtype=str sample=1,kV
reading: 2.5,kV
